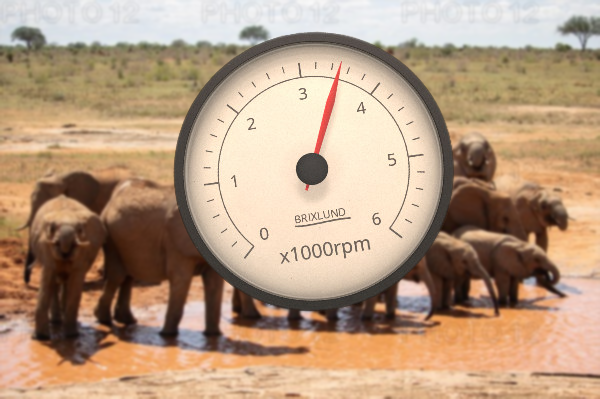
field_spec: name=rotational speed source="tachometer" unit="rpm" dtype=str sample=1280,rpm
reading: 3500,rpm
